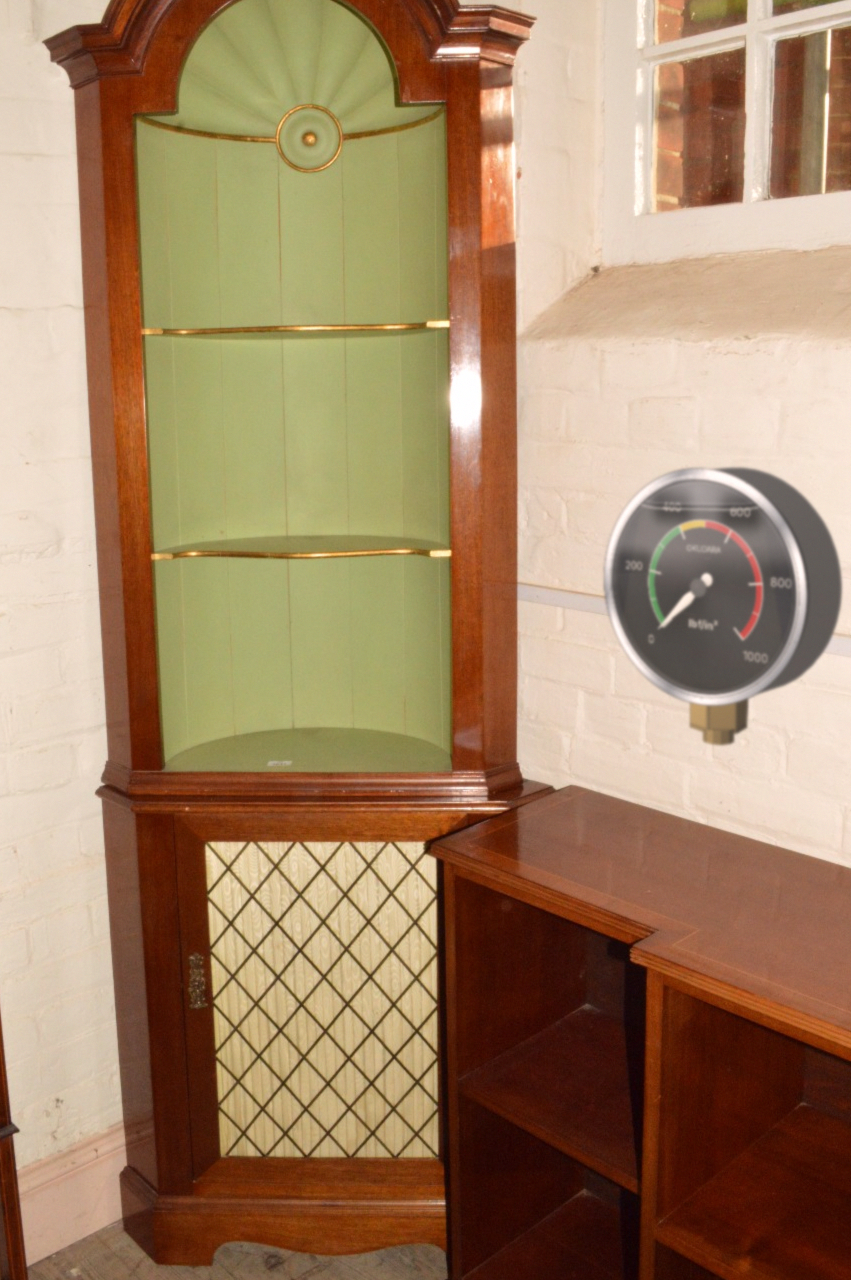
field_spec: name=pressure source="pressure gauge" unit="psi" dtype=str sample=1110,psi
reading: 0,psi
